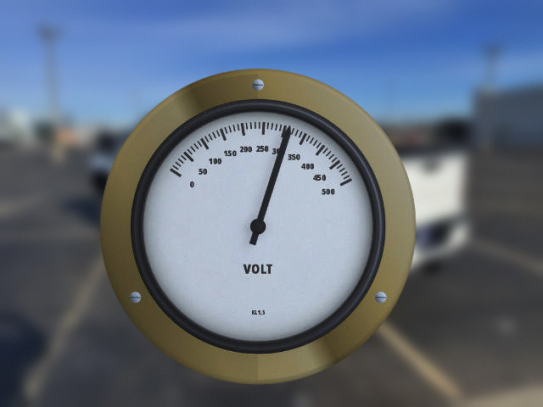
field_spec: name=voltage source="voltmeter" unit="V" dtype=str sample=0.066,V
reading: 310,V
